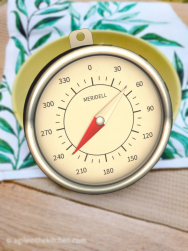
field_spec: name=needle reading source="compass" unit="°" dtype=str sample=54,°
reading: 230,°
